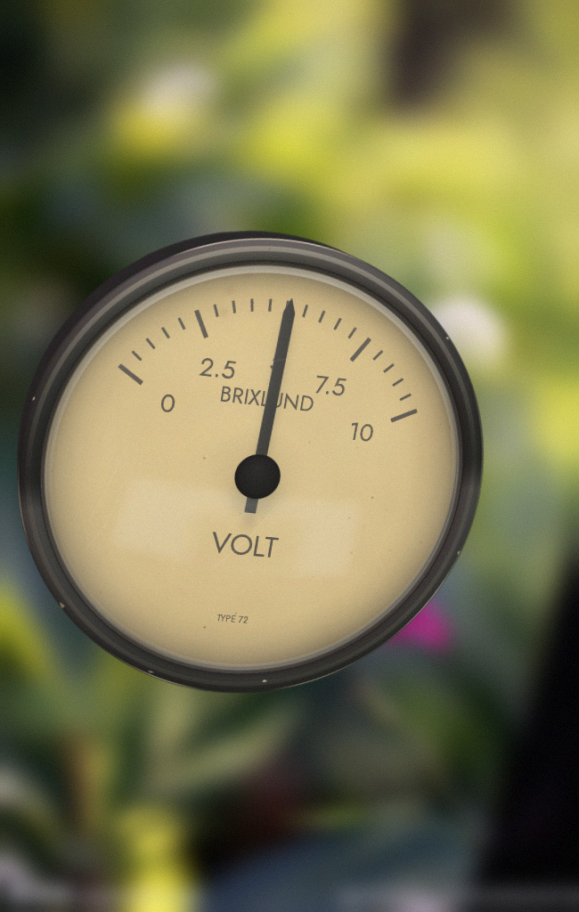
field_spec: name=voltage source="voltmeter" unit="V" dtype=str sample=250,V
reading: 5,V
